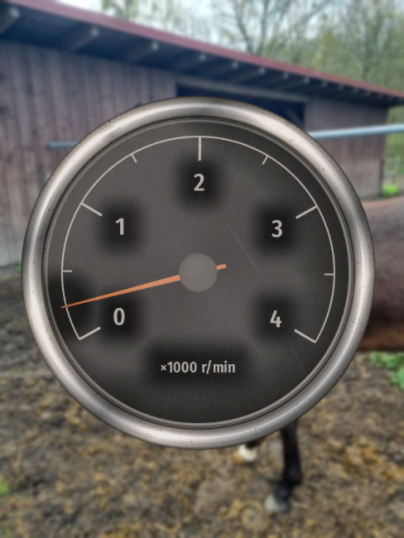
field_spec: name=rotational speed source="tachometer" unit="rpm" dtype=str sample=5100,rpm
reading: 250,rpm
